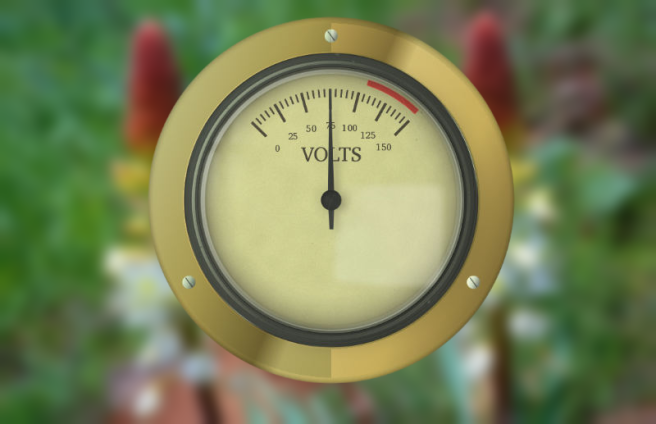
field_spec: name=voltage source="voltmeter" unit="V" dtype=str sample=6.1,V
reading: 75,V
